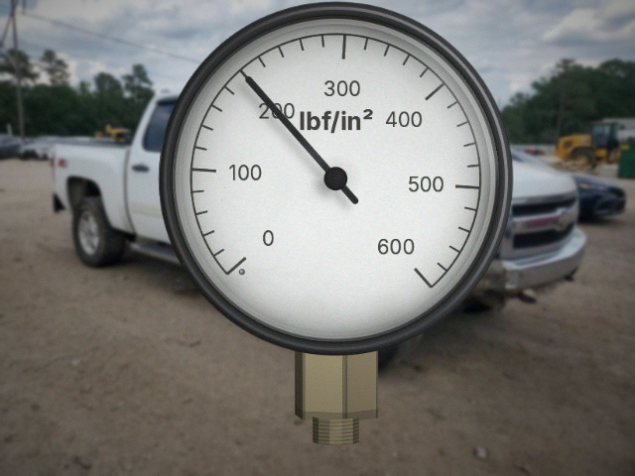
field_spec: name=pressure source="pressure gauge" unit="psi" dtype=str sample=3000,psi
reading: 200,psi
